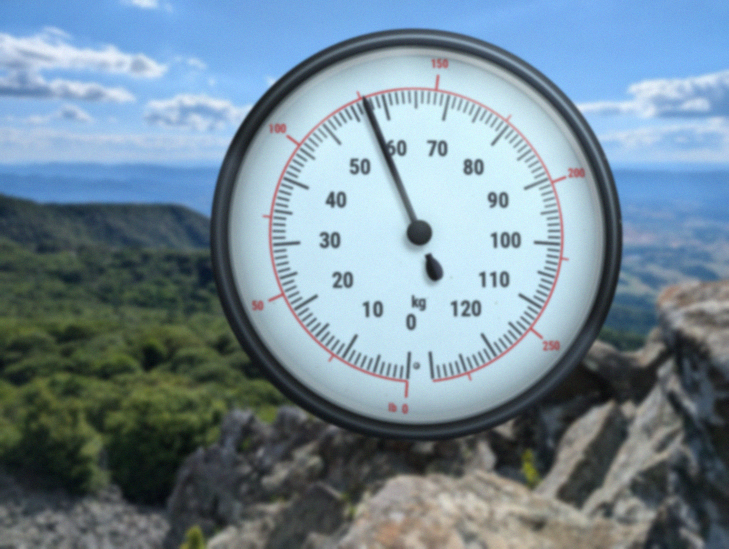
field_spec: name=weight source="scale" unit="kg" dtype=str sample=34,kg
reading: 57,kg
